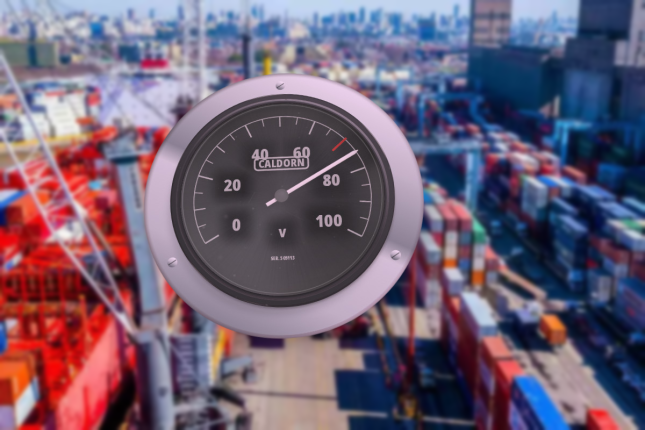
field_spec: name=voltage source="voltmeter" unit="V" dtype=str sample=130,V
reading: 75,V
